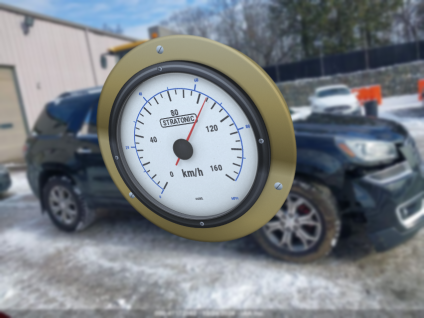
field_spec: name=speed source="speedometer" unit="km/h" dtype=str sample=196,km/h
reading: 105,km/h
